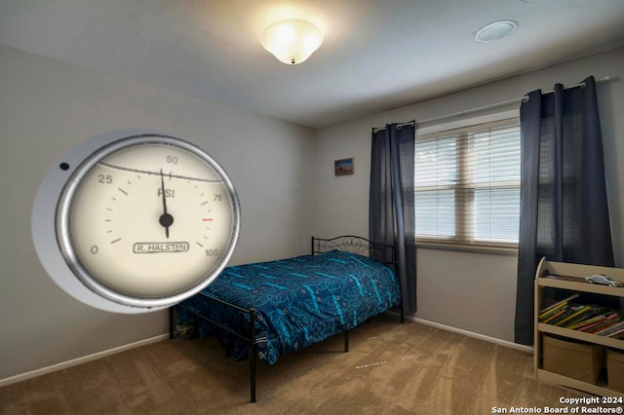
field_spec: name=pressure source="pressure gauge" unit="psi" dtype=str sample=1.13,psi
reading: 45,psi
